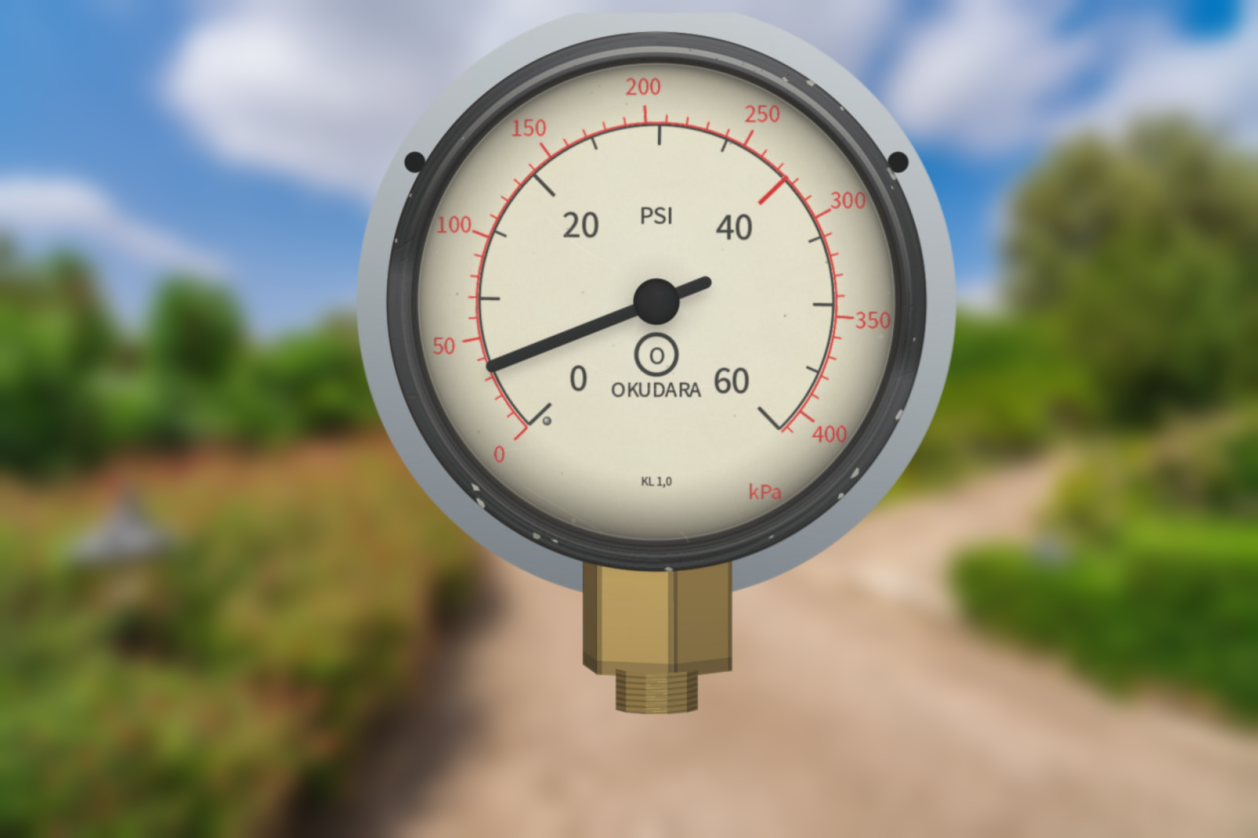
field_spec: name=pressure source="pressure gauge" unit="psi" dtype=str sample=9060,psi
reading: 5,psi
